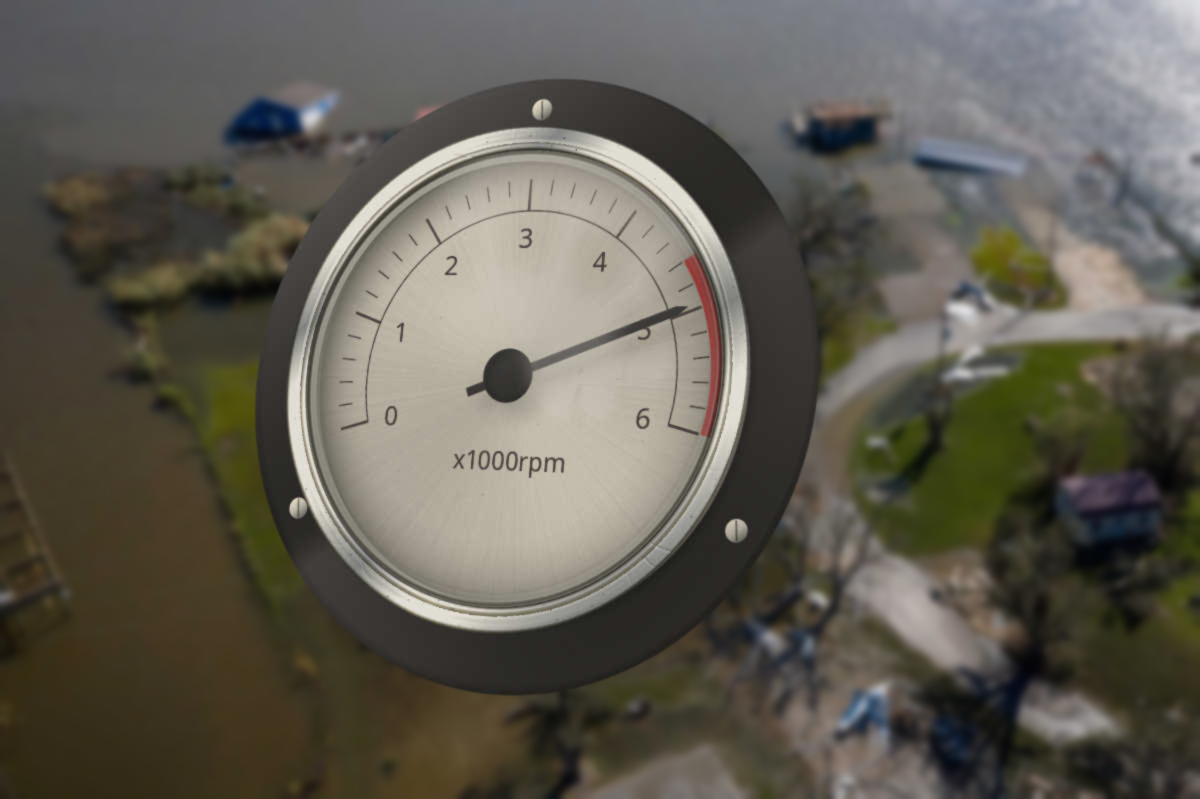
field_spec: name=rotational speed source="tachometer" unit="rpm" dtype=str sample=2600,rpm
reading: 5000,rpm
